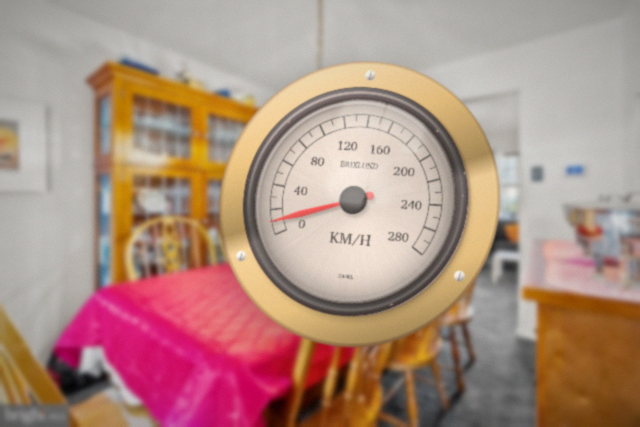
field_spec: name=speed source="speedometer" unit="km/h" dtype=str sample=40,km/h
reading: 10,km/h
